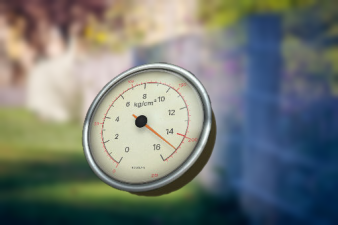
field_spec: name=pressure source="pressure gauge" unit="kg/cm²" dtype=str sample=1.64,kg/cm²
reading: 15,kg/cm²
